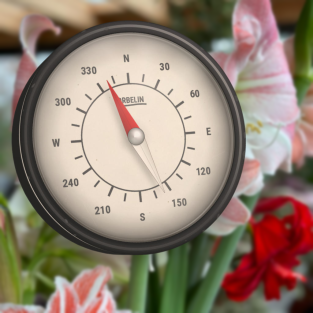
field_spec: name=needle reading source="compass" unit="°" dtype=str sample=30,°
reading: 337.5,°
